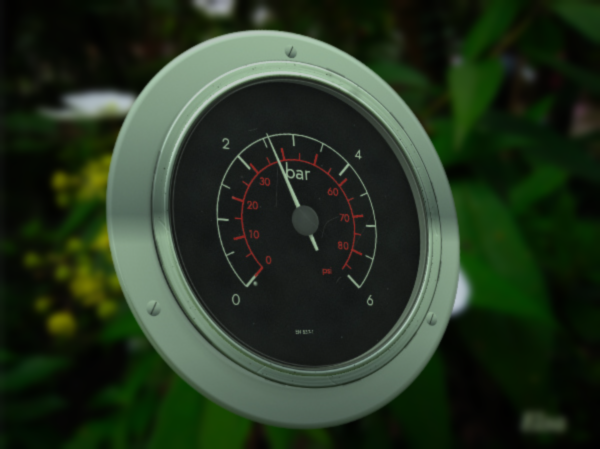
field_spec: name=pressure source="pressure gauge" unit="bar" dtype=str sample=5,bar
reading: 2.5,bar
